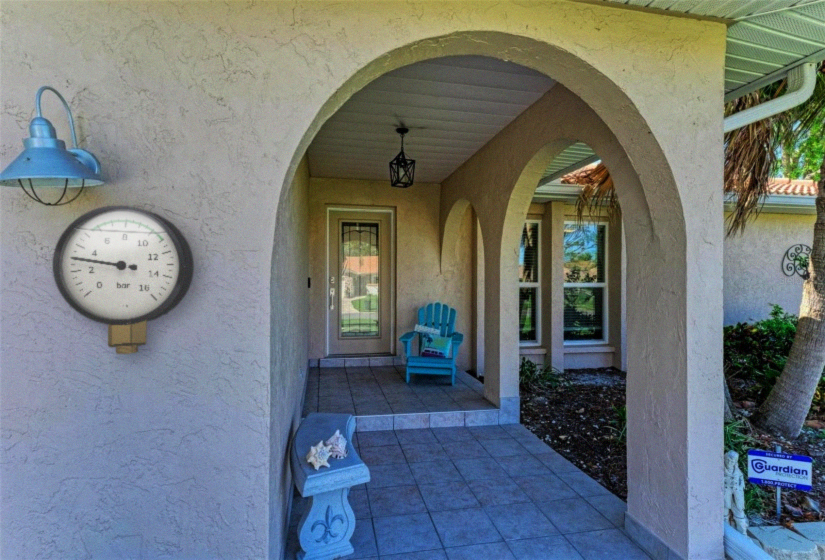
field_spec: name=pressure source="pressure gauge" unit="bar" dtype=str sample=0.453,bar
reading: 3,bar
